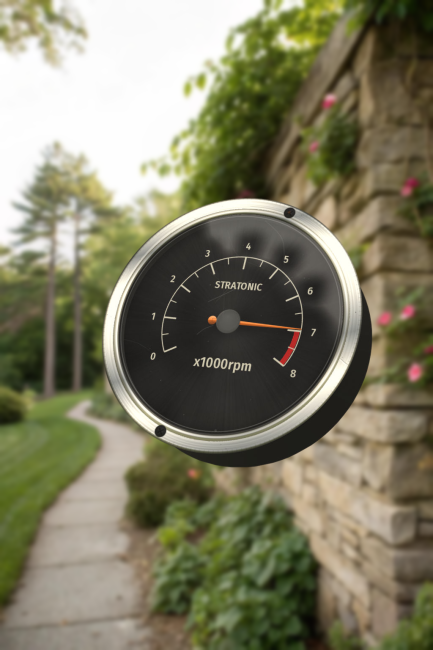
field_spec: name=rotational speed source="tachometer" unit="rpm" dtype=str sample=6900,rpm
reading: 7000,rpm
